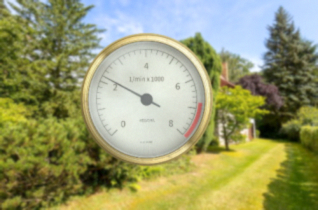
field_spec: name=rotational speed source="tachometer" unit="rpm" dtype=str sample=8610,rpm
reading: 2200,rpm
